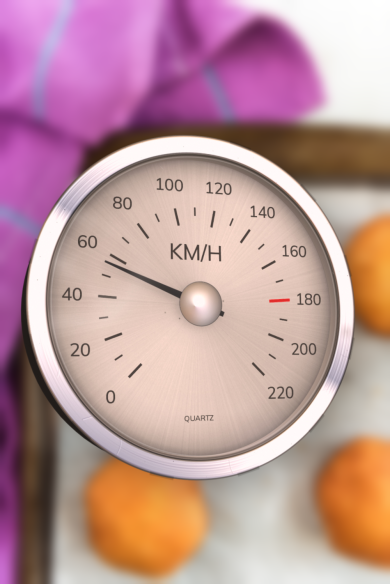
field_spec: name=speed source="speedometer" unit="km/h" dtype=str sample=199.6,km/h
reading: 55,km/h
